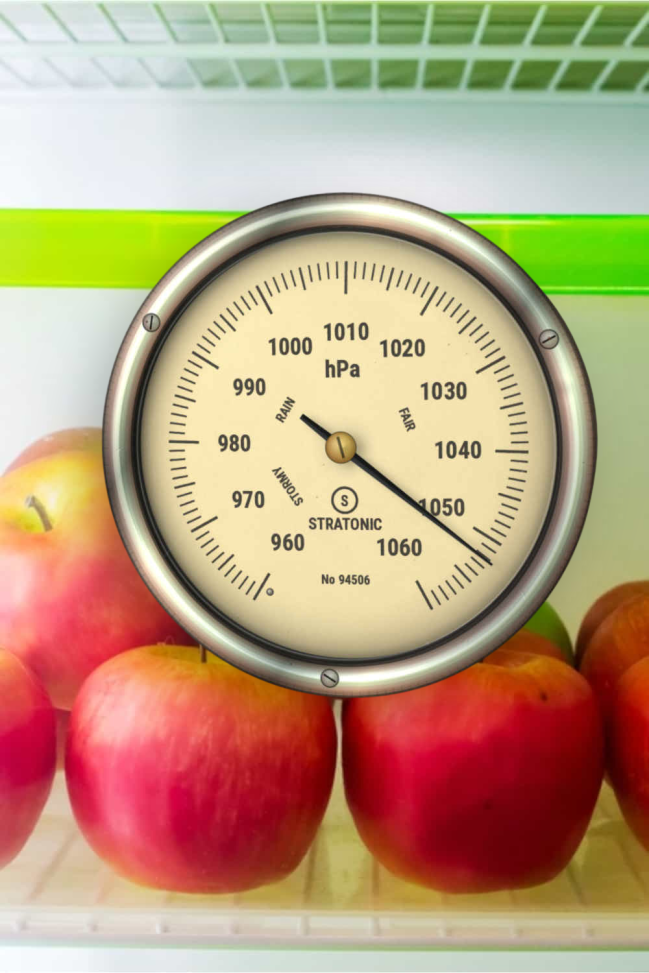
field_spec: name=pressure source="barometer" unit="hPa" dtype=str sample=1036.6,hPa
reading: 1052,hPa
